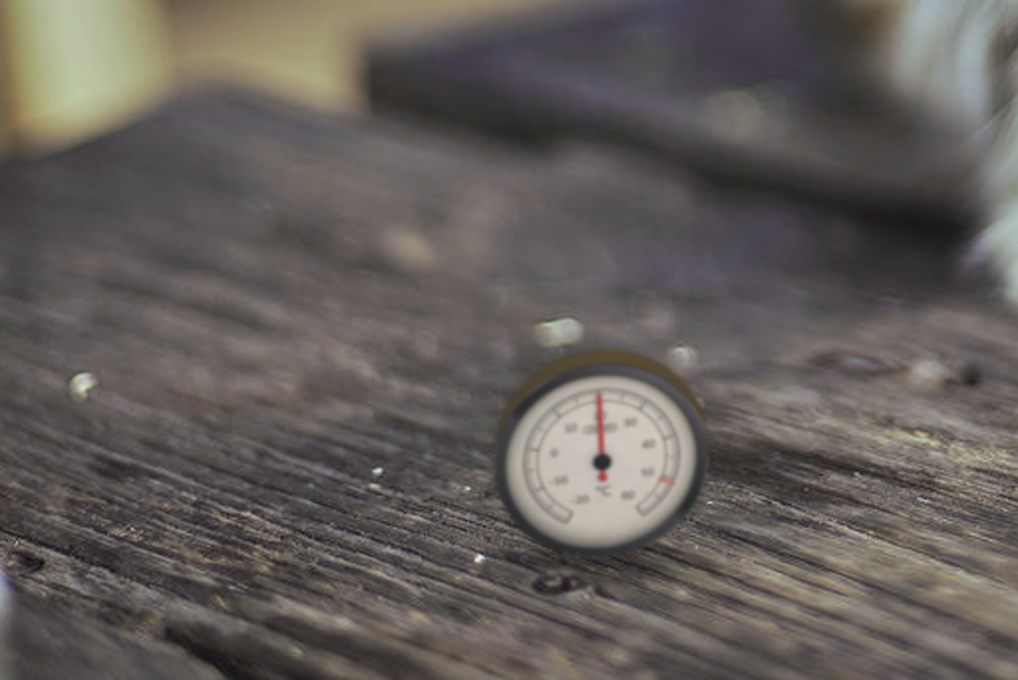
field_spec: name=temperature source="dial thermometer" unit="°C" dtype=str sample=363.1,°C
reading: 20,°C
